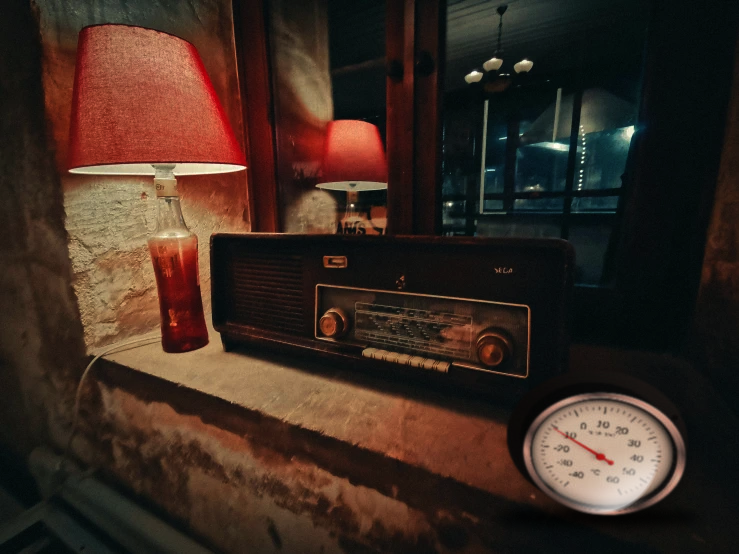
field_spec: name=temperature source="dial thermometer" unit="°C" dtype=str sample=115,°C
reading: -10,°C
